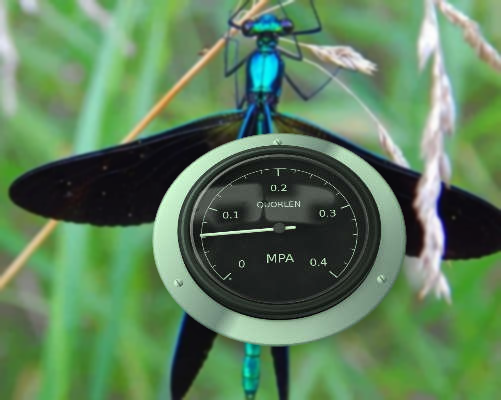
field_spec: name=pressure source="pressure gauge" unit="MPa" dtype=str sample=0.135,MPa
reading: 0.06,MPa
